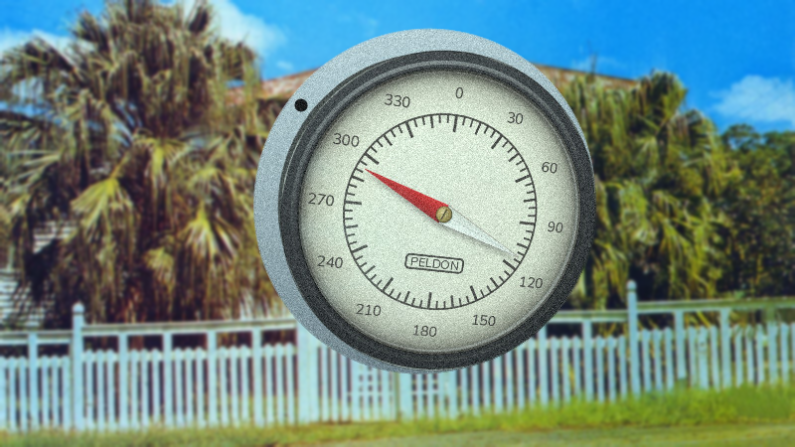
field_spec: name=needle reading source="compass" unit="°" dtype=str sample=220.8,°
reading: 292.5,°
